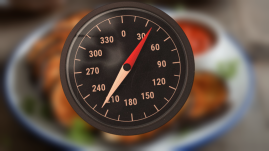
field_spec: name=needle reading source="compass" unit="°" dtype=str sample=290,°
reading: 37.5,°
